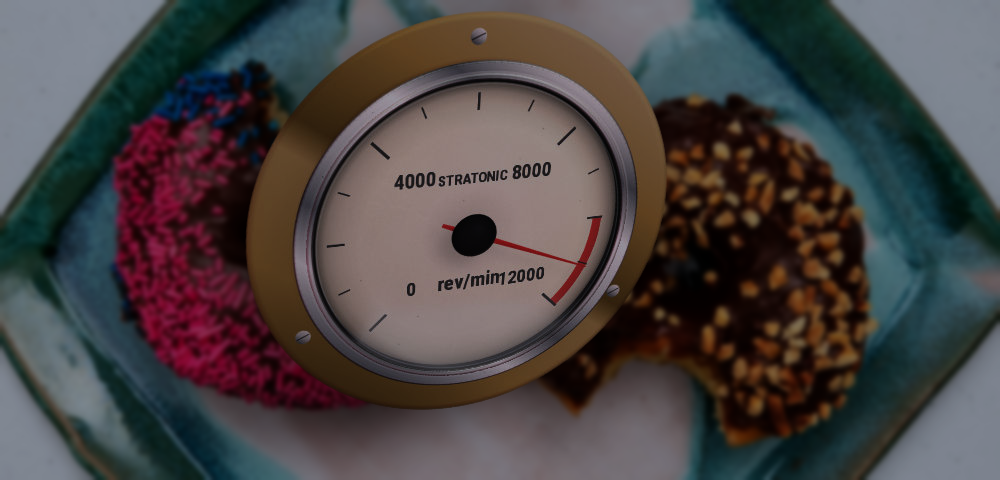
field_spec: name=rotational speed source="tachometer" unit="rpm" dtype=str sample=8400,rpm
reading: 11000,rpm
